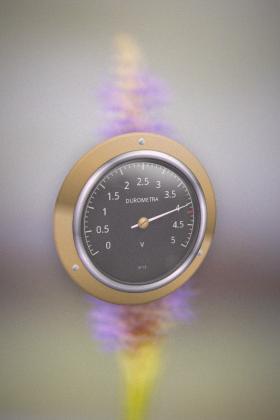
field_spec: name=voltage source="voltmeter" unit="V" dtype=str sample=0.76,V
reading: 4,V
